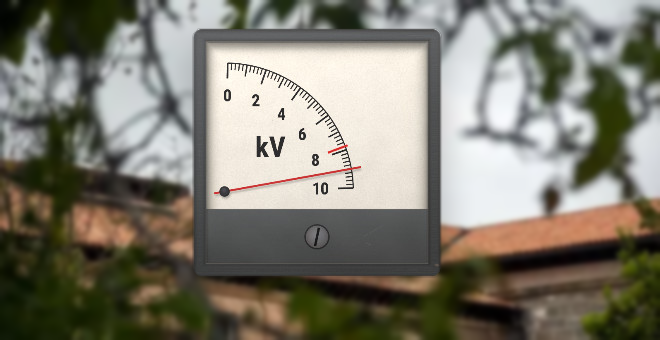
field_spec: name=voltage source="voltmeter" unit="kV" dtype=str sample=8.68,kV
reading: 9,kV
